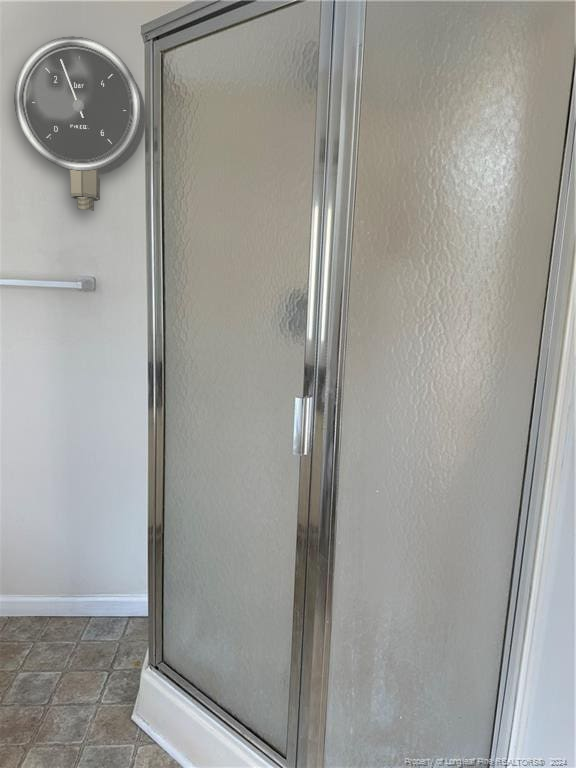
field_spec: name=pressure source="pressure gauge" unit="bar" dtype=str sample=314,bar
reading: 2.5,bar
